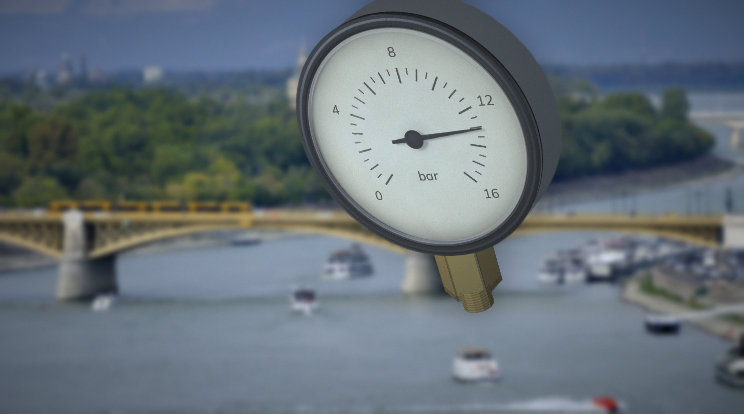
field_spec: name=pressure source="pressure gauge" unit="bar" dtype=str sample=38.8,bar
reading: 13,bar
